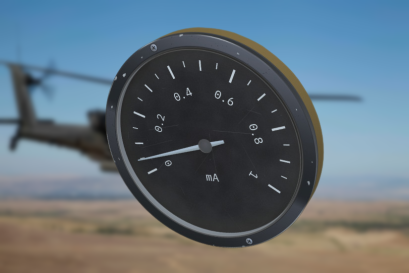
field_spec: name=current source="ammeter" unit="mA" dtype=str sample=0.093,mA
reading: 0.05,mA
